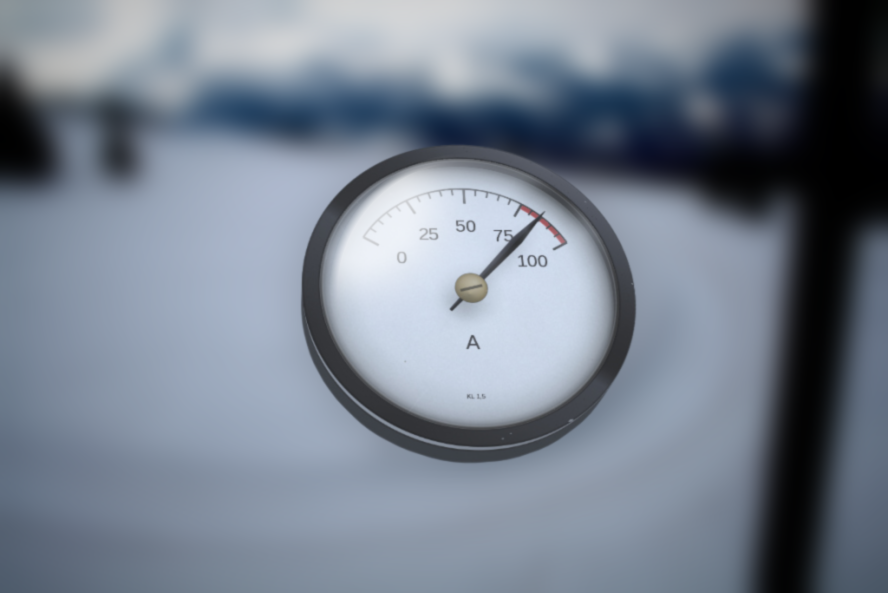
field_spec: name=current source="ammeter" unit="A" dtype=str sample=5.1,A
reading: 85,A
